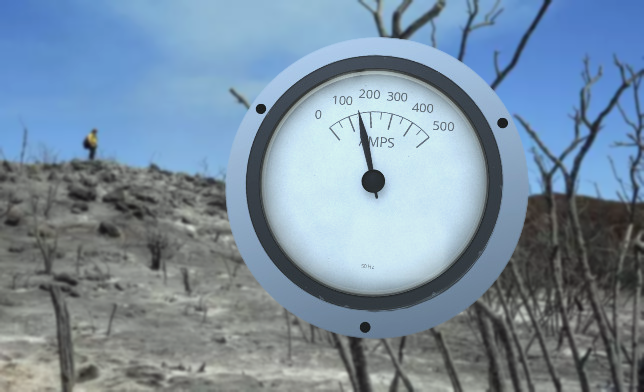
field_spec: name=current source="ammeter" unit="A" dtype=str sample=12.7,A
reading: 150,A
